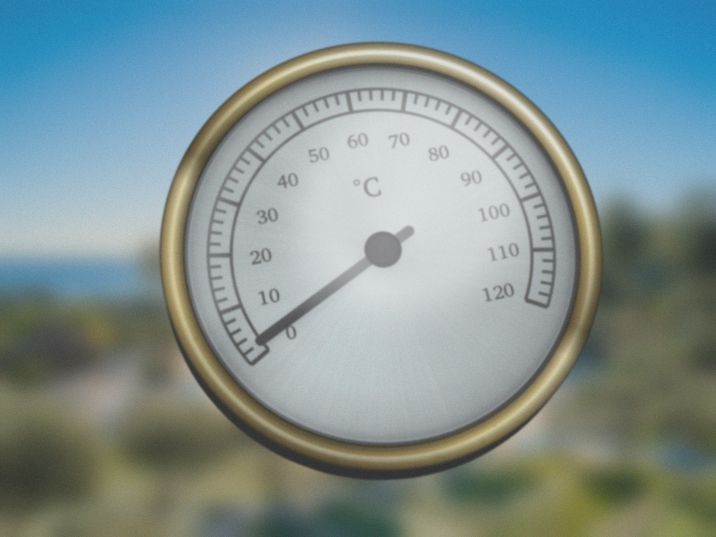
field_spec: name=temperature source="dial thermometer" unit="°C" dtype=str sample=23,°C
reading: 2,°C
